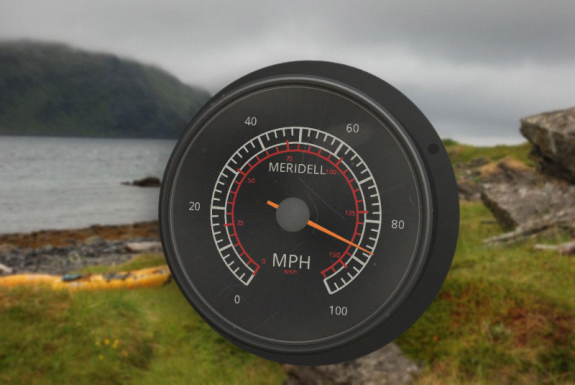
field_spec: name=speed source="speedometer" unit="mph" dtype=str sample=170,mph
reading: 87,mph
